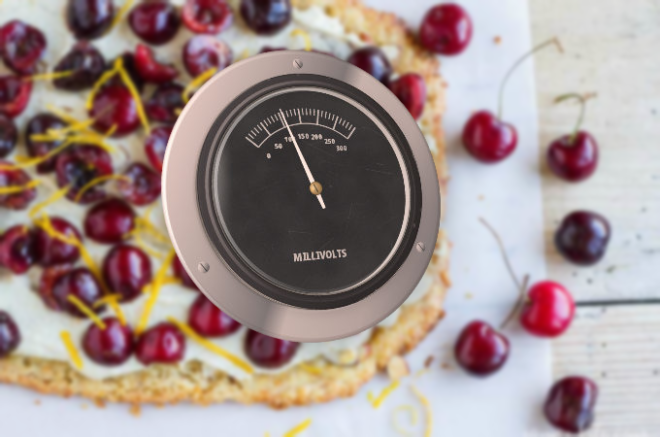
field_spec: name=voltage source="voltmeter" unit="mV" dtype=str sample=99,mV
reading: 100,mV
